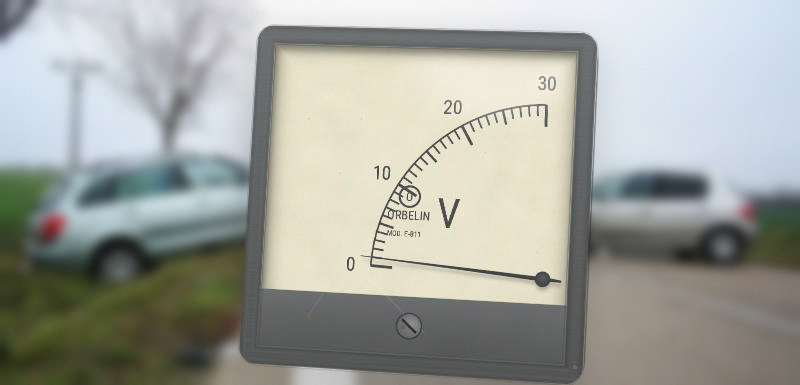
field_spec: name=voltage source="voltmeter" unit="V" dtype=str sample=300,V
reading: 1,V
